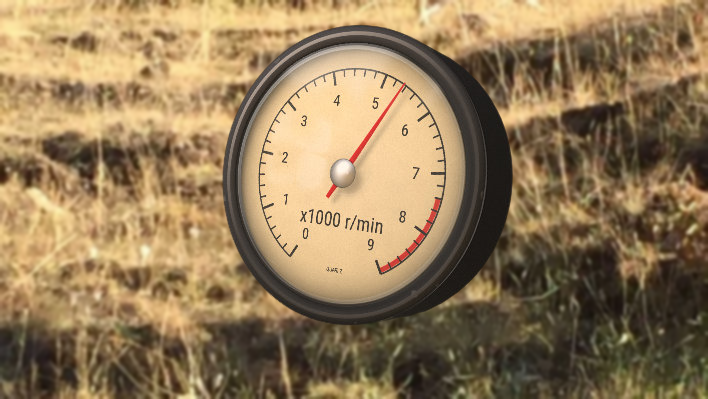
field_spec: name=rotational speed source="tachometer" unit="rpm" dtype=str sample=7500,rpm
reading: 5400,rpm
